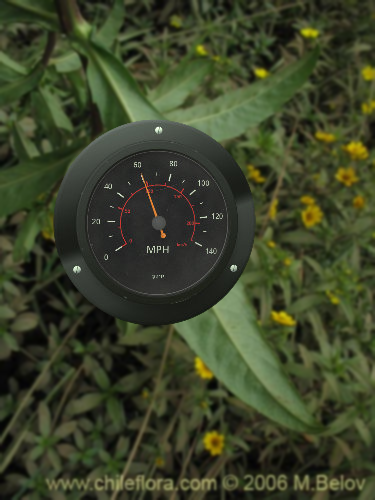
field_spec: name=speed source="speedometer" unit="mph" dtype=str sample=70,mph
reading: 60,mph
